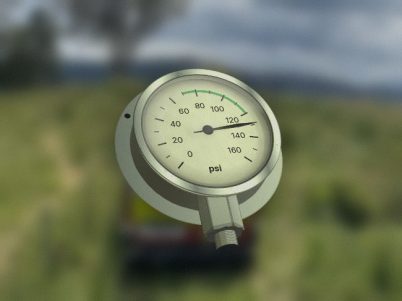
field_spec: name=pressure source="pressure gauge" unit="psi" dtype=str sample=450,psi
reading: 130,psi
